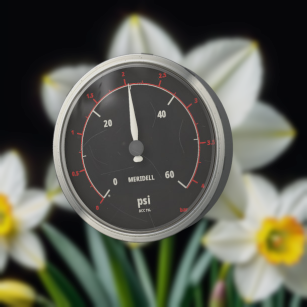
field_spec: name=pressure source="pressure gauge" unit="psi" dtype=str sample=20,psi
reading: 30,psi
